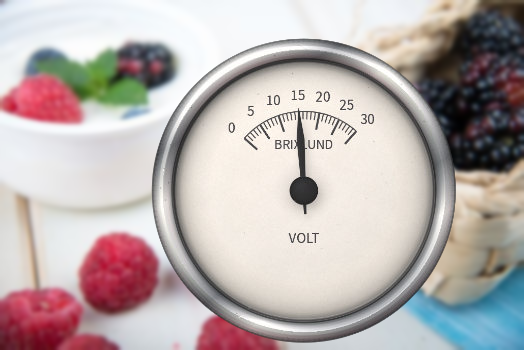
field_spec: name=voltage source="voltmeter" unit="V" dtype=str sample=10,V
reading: 15,V
